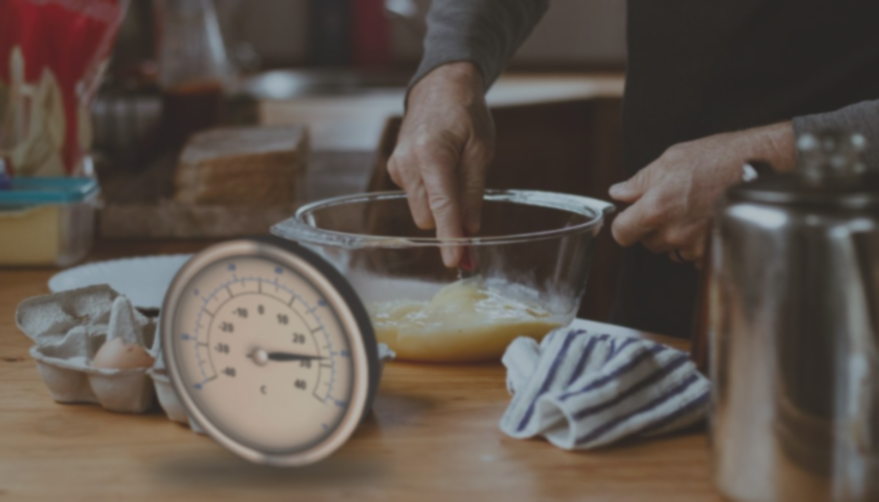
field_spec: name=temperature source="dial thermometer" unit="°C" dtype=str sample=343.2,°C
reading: 27.5,°C
